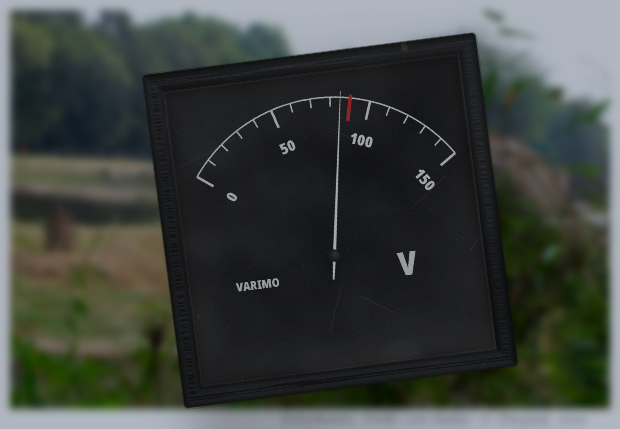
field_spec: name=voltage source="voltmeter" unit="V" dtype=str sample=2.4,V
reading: 85,V
